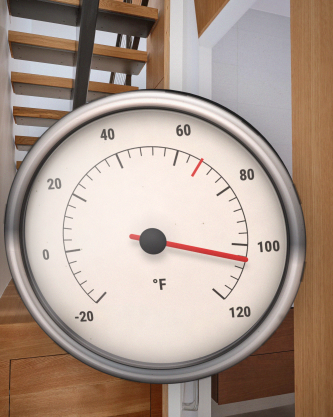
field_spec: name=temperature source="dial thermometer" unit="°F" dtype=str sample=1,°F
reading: 104,°F
